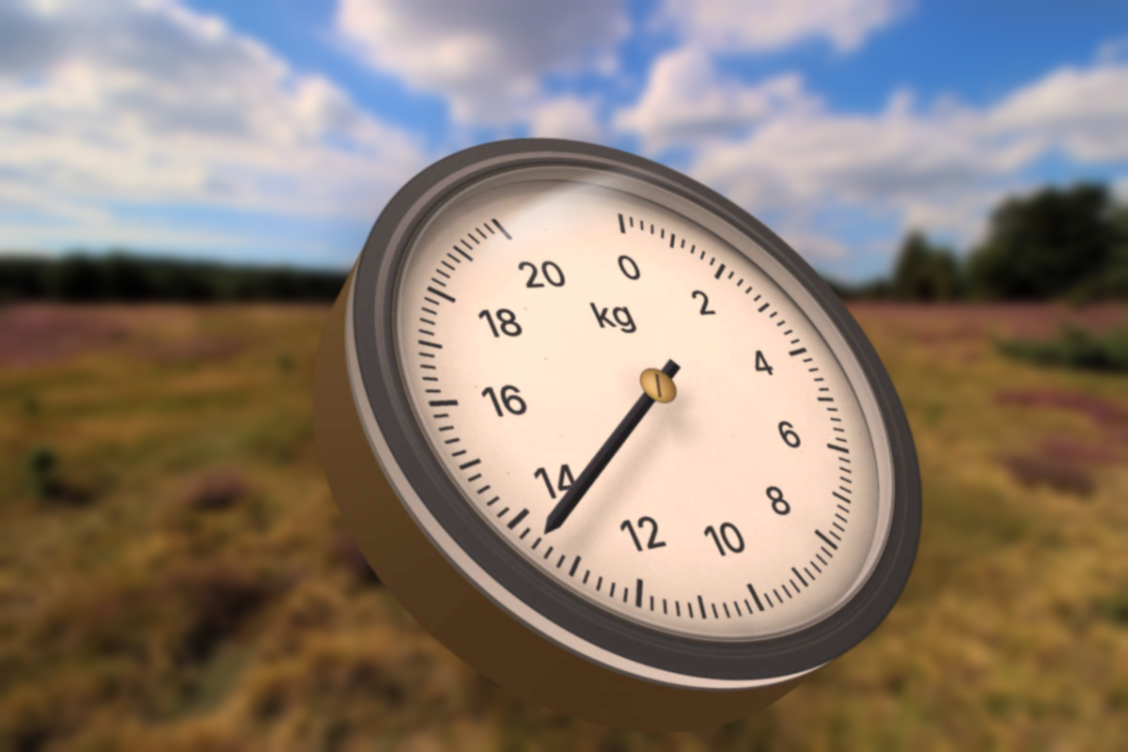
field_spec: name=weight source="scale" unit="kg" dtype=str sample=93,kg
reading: 13.6,kg
